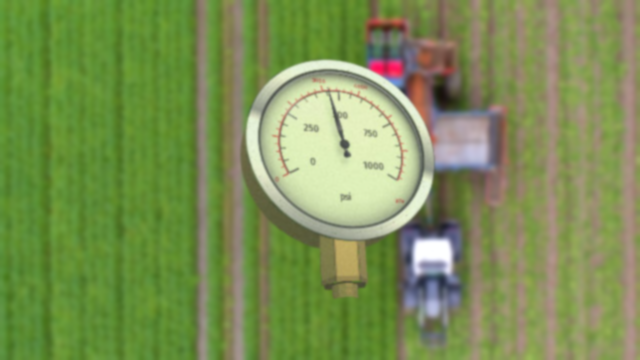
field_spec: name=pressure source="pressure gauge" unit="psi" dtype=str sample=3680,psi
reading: 450,psi
